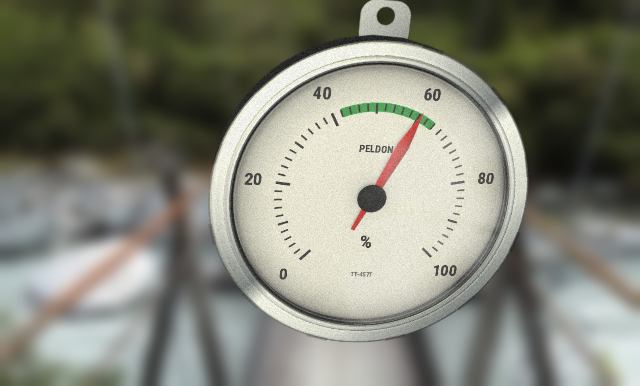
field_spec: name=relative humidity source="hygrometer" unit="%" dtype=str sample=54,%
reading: 60,%
